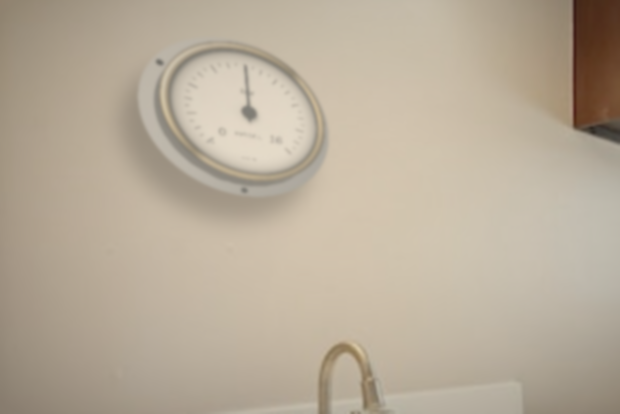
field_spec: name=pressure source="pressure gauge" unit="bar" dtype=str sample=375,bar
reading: 8,bar
